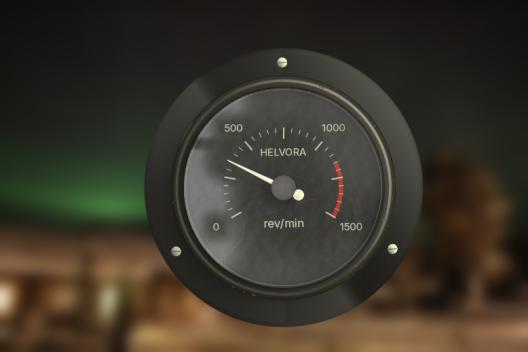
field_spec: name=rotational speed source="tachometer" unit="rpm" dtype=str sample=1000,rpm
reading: 350,rpm
